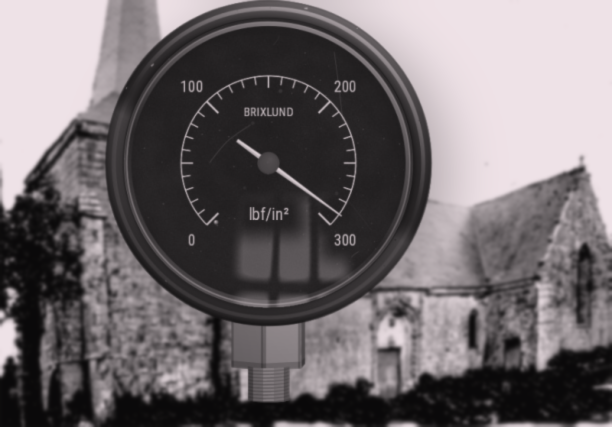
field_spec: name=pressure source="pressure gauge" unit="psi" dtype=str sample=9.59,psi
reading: 290,psi
